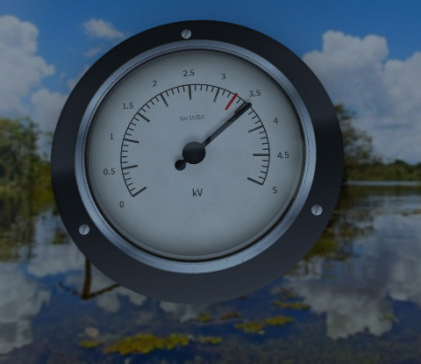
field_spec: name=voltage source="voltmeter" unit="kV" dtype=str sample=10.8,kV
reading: 3.6,kV
